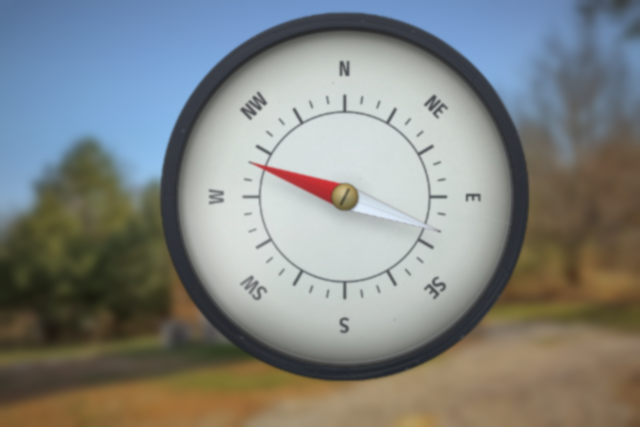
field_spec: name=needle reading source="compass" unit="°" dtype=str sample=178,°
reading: 290,°
